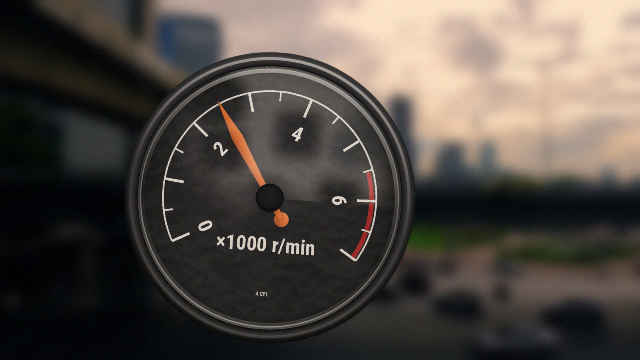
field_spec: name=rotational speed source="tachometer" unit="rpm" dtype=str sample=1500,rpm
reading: 2500,rpm
